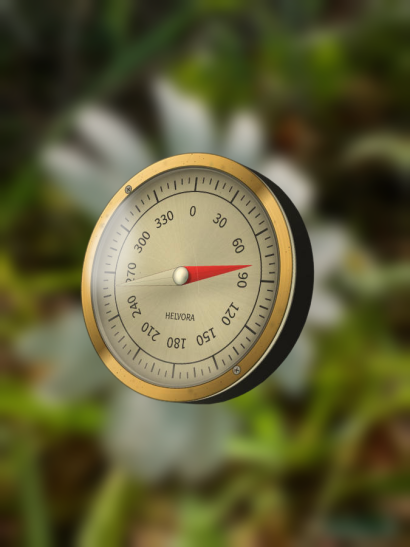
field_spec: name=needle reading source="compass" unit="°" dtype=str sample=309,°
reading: 80,°
